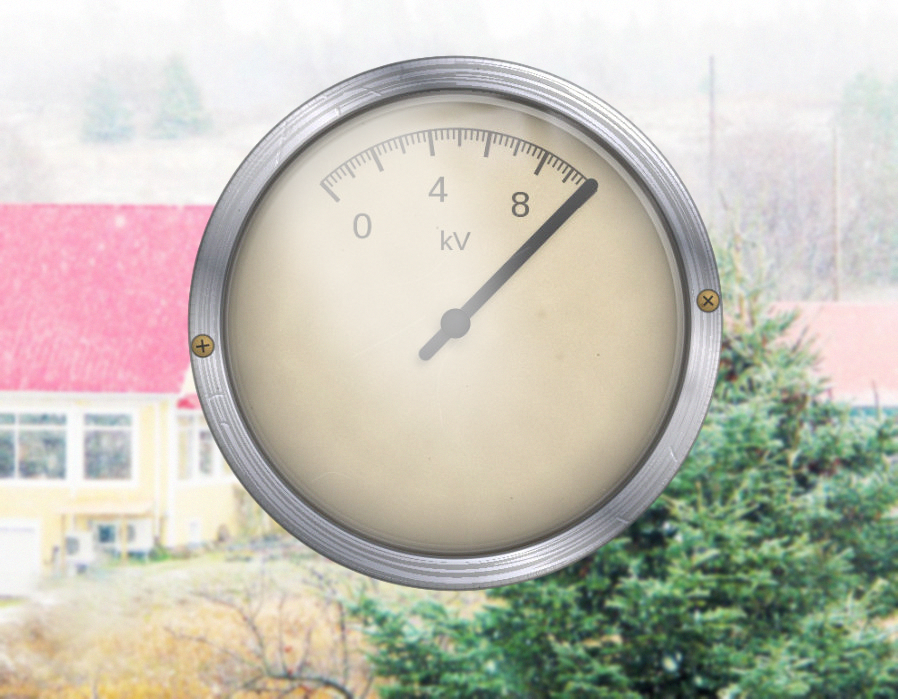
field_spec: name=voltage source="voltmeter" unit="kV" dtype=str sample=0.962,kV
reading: 9.8,kV
